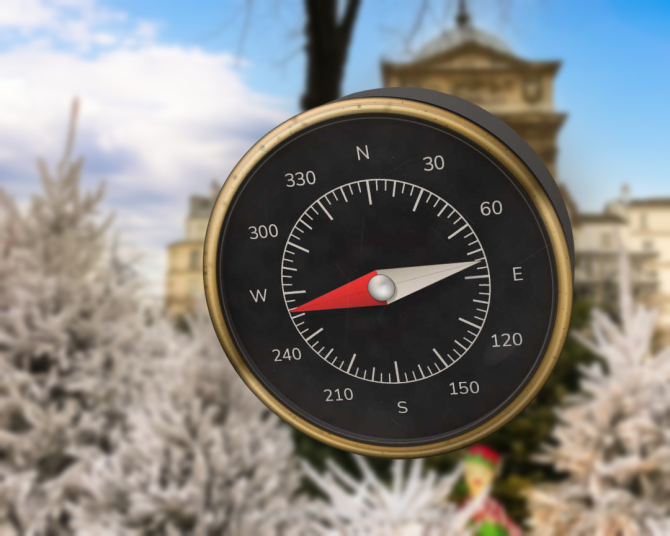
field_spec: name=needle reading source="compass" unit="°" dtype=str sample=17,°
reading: 260,°
